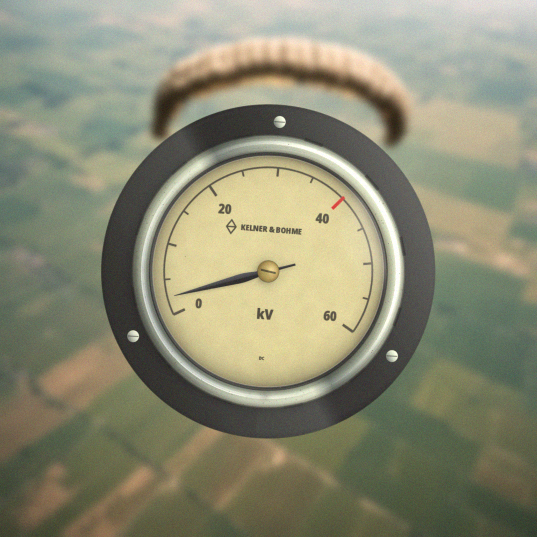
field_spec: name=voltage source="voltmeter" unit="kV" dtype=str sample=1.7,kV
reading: 2.5,kV
